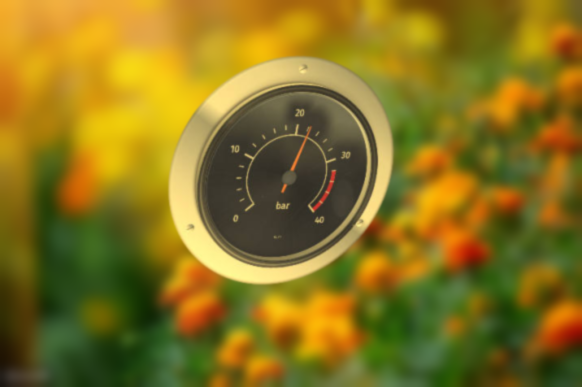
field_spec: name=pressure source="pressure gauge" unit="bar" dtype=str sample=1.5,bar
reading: 22,bar
